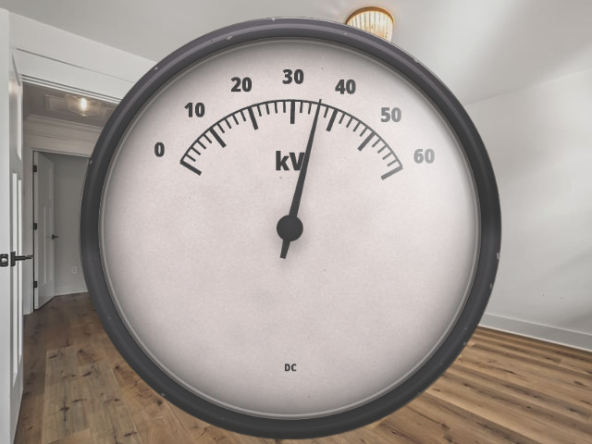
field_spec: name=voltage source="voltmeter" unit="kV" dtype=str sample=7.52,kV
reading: 36,kV
